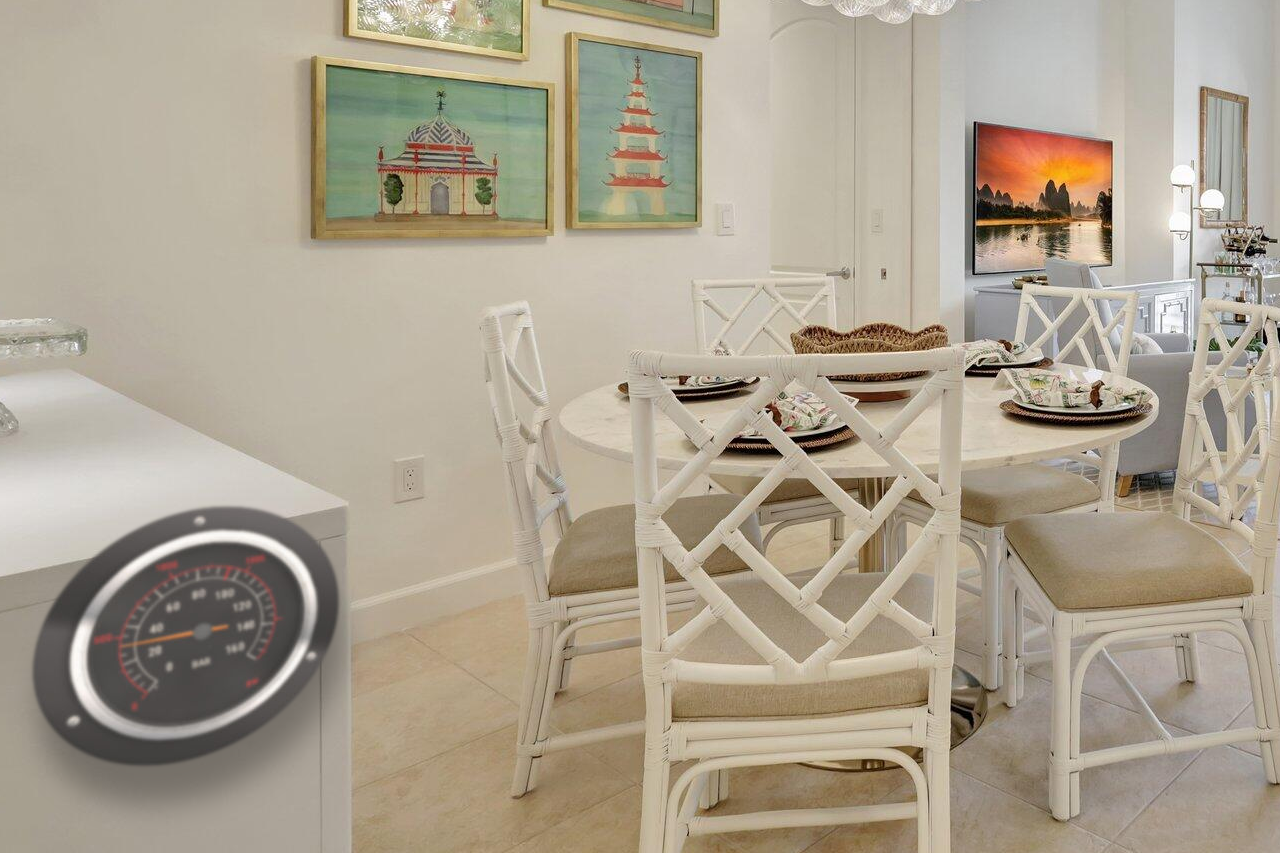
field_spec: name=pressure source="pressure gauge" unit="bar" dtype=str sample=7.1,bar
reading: 30,bar
